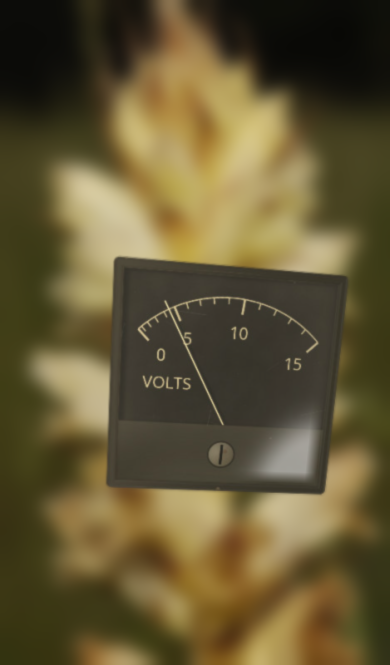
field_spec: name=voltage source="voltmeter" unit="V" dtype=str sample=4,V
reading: 4.5,V
